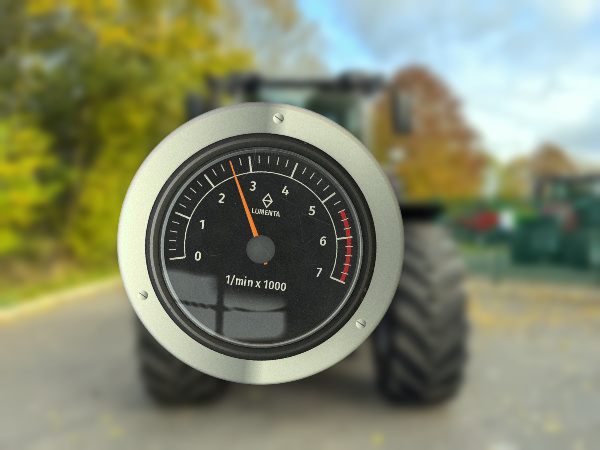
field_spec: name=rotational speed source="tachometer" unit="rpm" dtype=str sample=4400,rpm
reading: 2600,rpm
